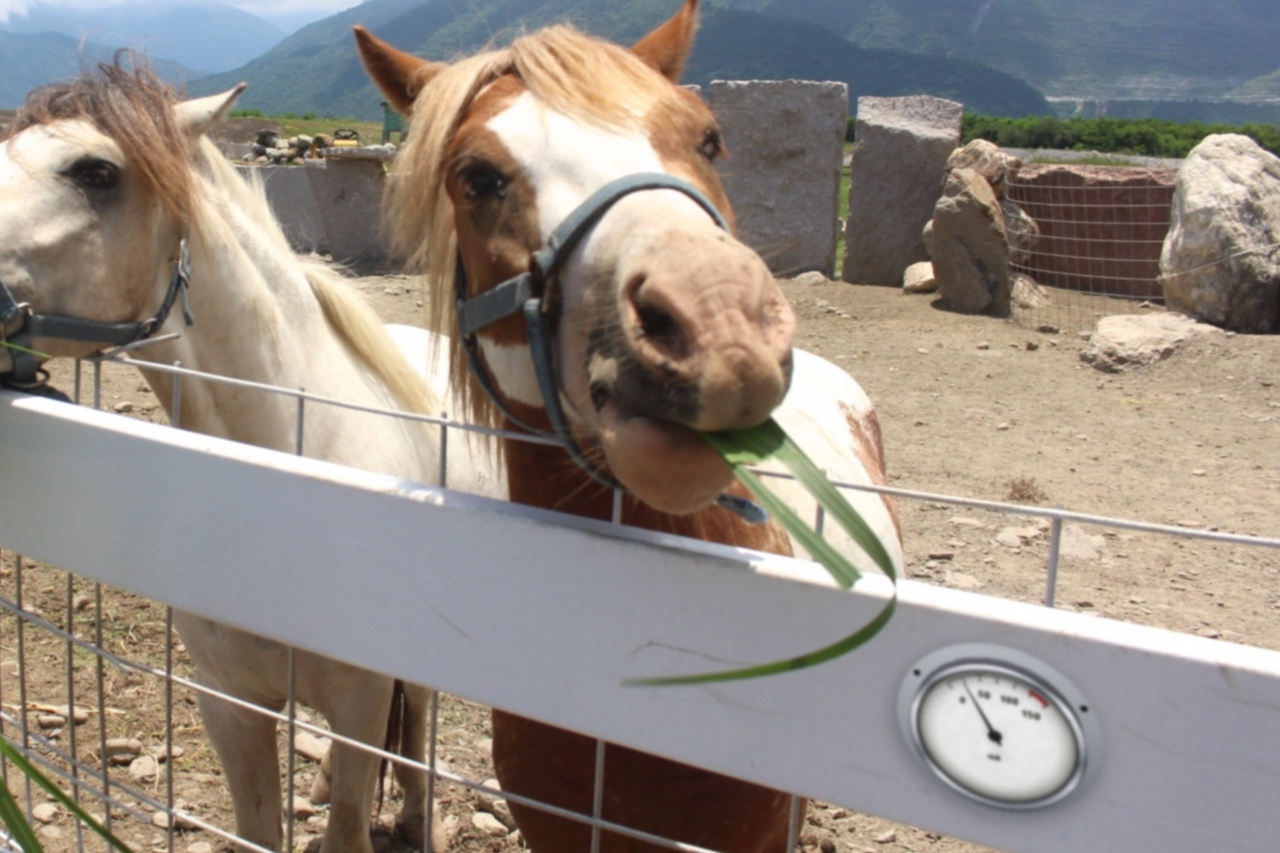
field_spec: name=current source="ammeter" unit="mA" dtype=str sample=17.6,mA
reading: 25,mA
